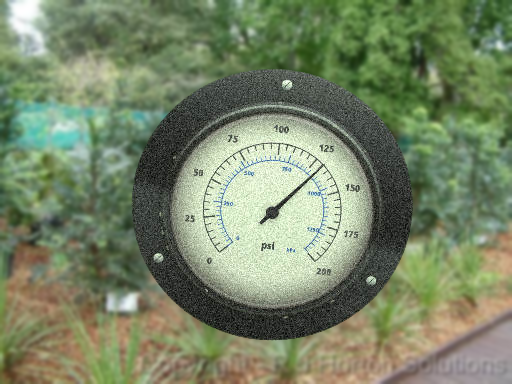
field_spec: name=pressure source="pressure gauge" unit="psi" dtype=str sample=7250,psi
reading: 130,psi
